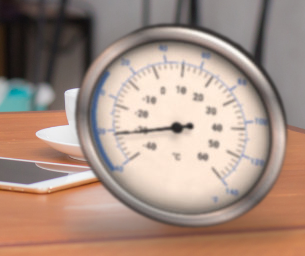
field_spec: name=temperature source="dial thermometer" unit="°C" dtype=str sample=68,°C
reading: -30,°C
